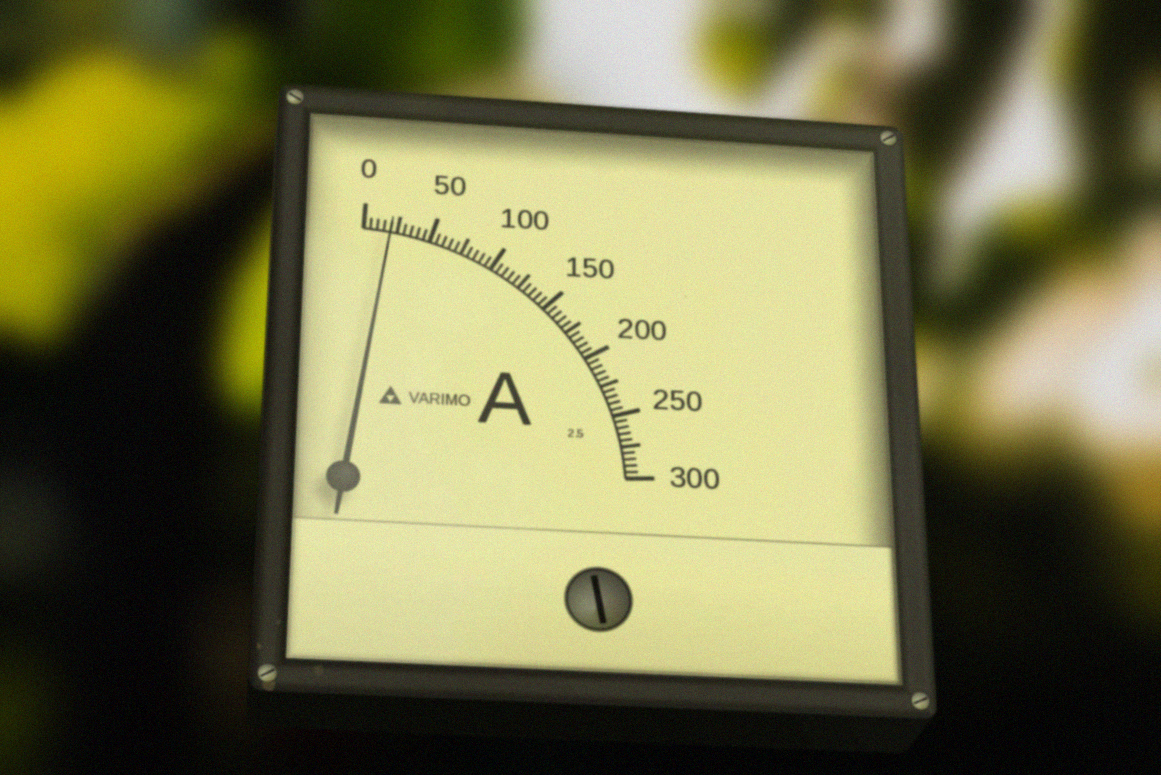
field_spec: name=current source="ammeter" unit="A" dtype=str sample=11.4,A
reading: 20,A
